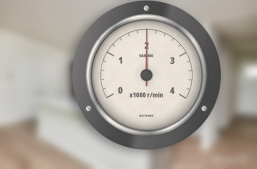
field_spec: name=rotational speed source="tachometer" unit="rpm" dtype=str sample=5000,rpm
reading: 2000,rpm
